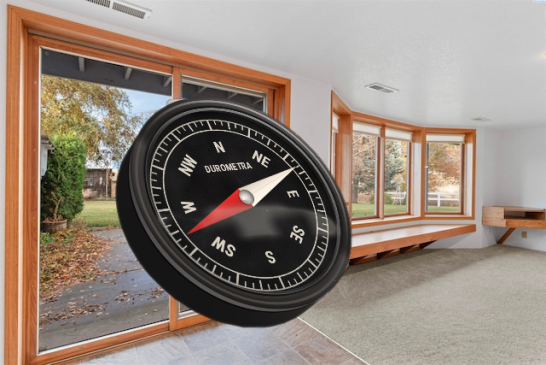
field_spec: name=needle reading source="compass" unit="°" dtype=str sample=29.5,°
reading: 250,°
